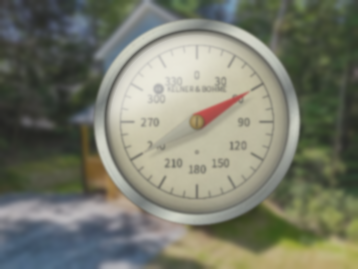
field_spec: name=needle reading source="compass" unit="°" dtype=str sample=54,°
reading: 60,°
